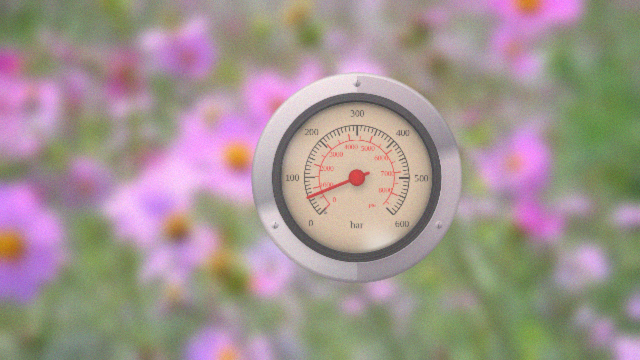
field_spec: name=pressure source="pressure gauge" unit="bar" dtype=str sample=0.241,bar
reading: 50,bar
